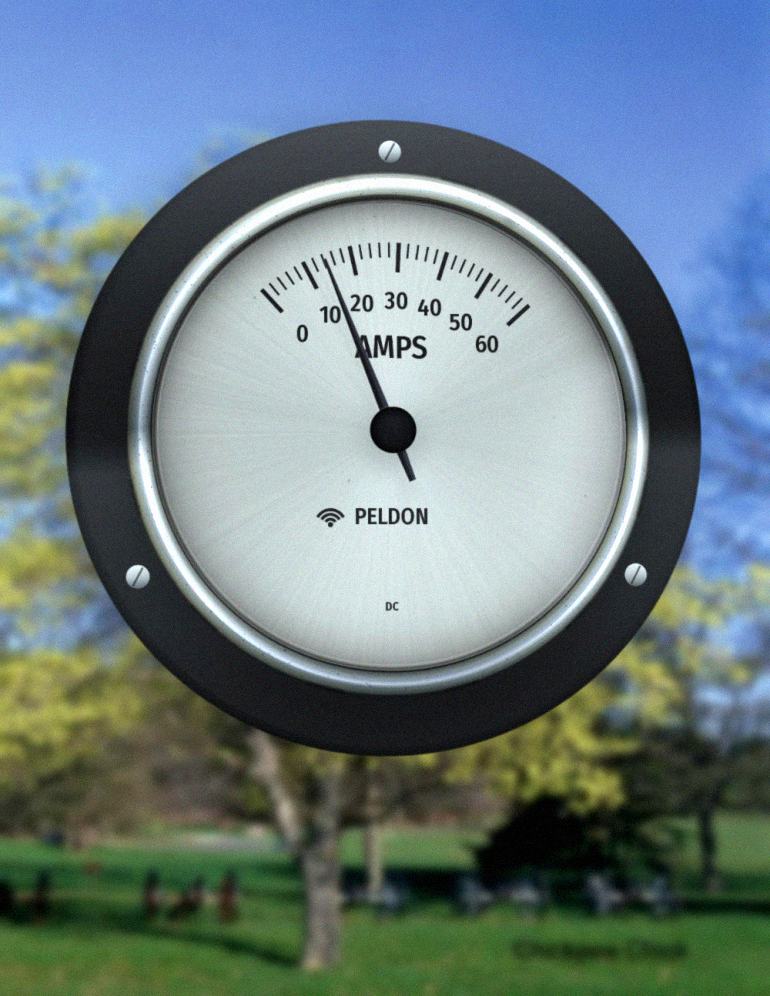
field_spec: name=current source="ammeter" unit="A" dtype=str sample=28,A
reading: 14,A
